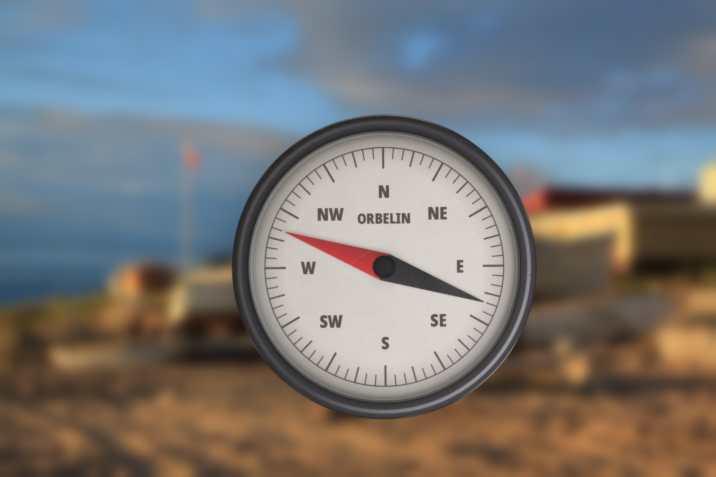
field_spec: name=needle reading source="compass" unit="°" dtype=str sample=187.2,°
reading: 290,°
